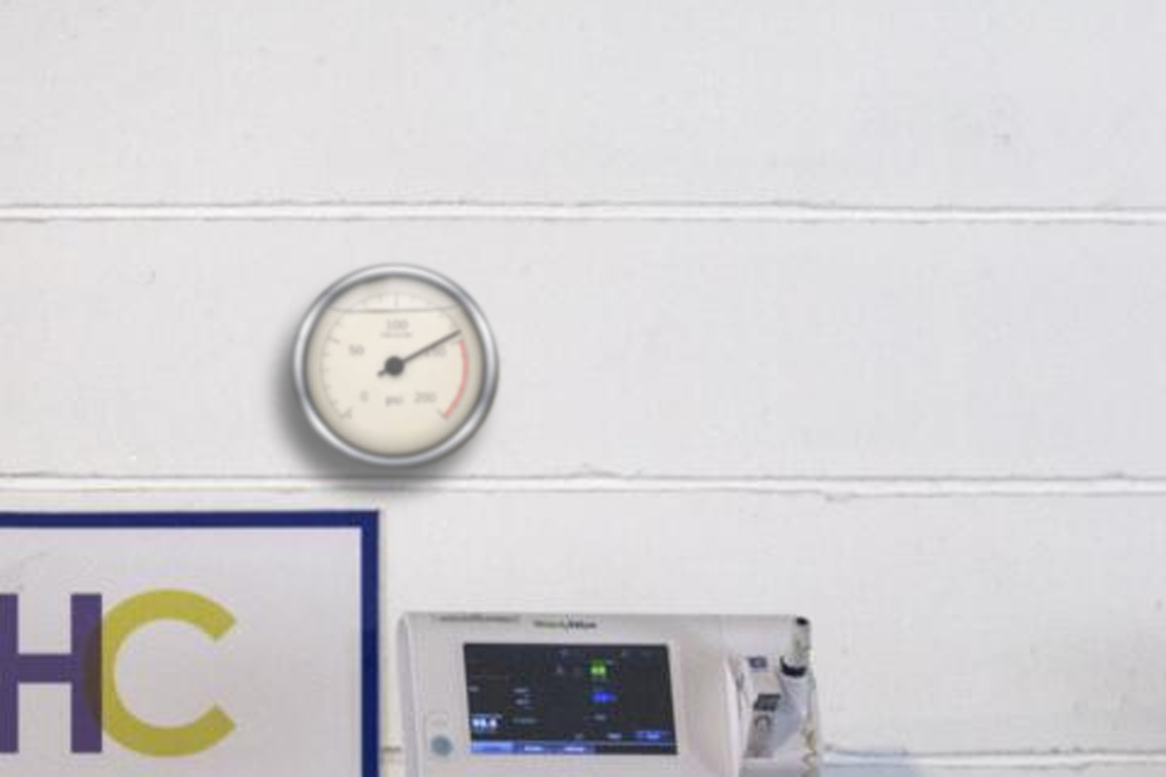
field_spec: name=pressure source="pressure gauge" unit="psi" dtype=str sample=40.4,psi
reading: 145,psi
